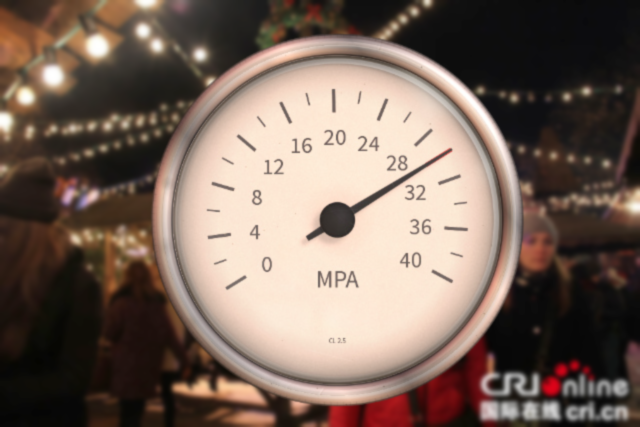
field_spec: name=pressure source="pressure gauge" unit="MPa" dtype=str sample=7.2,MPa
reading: 30,MPa
